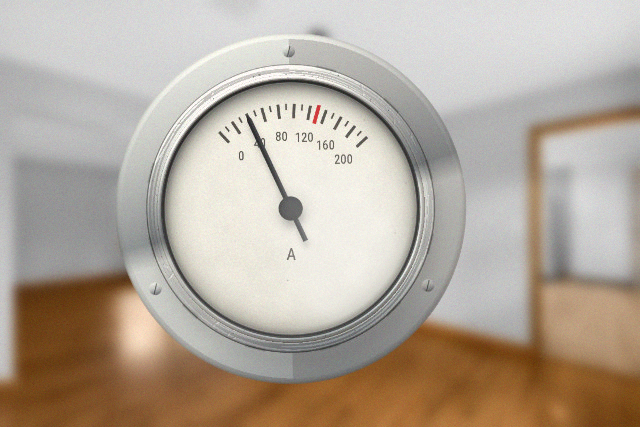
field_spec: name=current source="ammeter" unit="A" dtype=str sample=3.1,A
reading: 40,A
